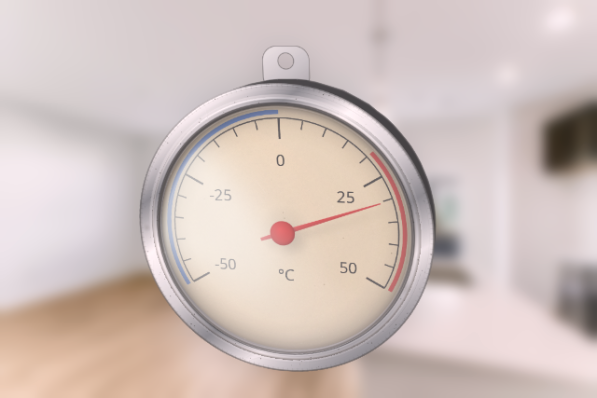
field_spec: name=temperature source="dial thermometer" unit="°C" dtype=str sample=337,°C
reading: 30,°C
